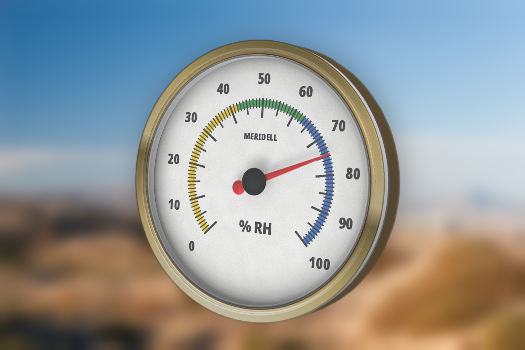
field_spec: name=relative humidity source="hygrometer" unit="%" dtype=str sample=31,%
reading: 75,%
